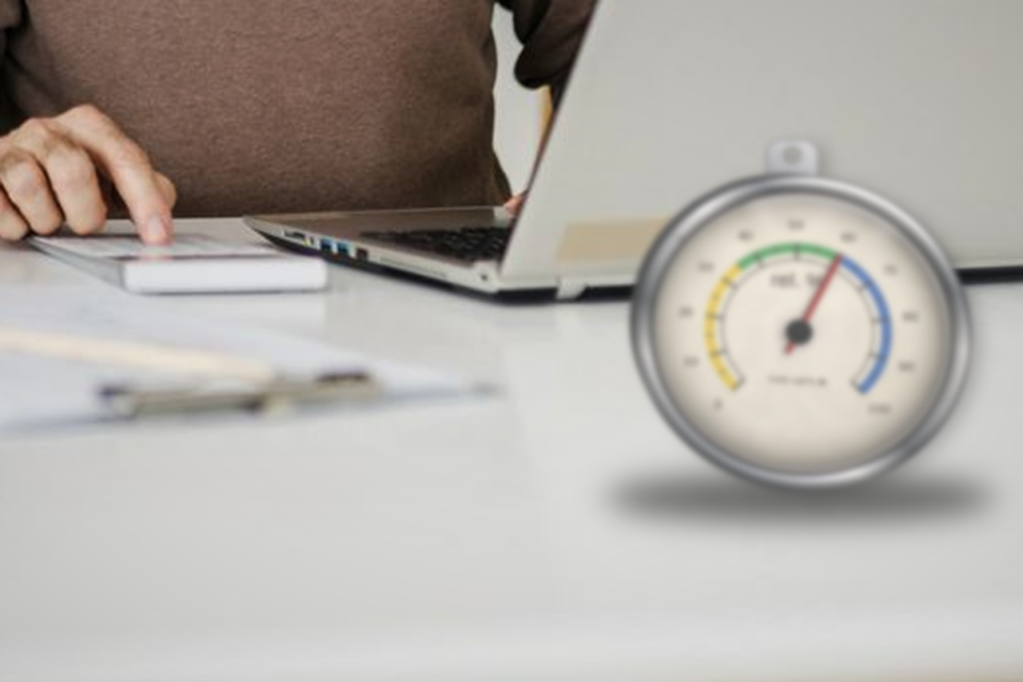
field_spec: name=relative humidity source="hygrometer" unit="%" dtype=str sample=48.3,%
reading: 60,%
